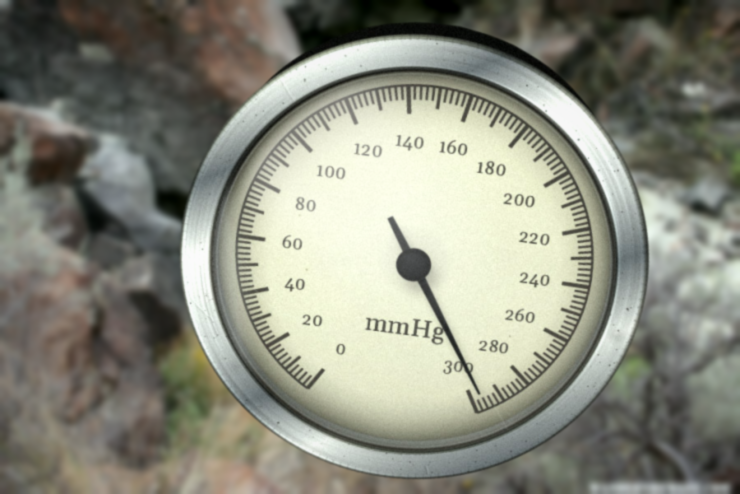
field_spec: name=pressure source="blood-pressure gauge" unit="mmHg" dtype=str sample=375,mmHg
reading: 296,mmHg
